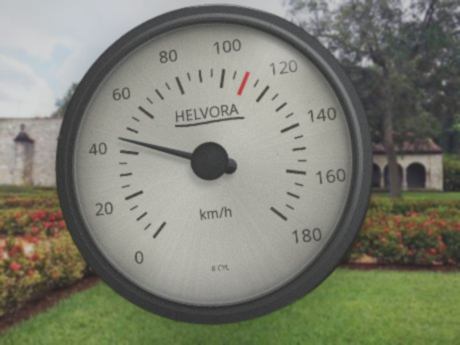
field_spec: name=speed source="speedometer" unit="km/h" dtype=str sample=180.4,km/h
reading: 45,km/h
